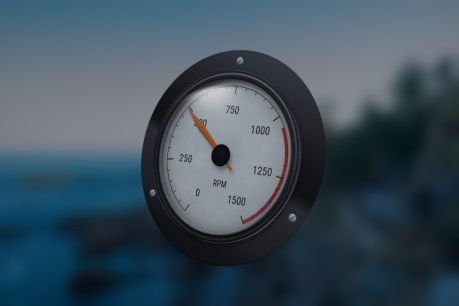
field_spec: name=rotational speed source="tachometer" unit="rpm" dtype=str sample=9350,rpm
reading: 500,rpm
